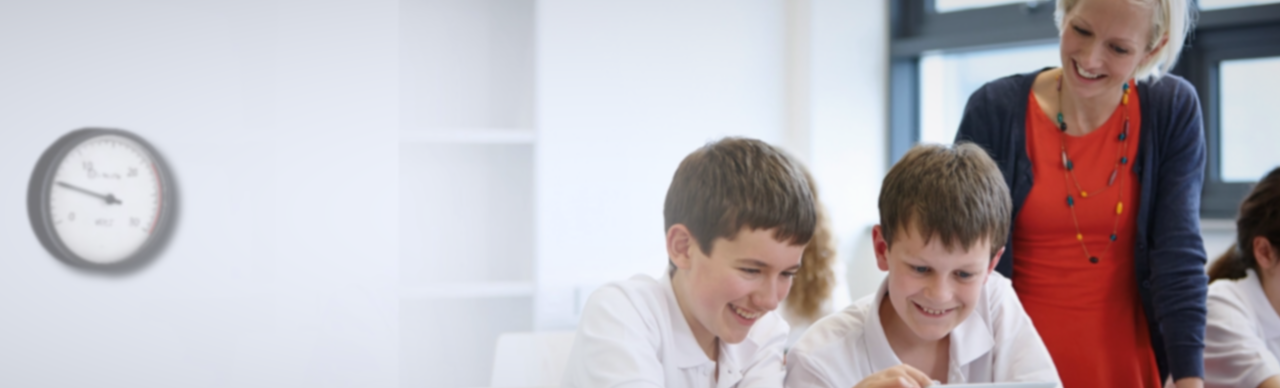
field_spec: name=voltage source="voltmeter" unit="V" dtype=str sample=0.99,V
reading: 5,V
